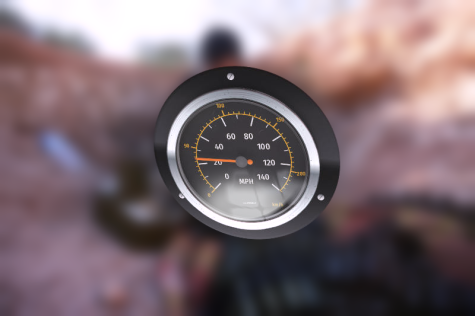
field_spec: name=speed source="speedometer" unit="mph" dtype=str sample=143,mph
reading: 25,mph
